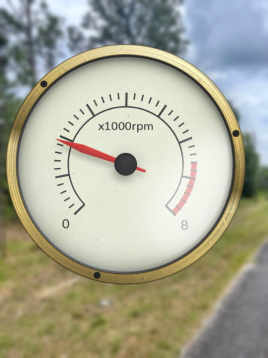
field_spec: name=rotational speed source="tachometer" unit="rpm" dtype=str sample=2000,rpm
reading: 1900,rpm
